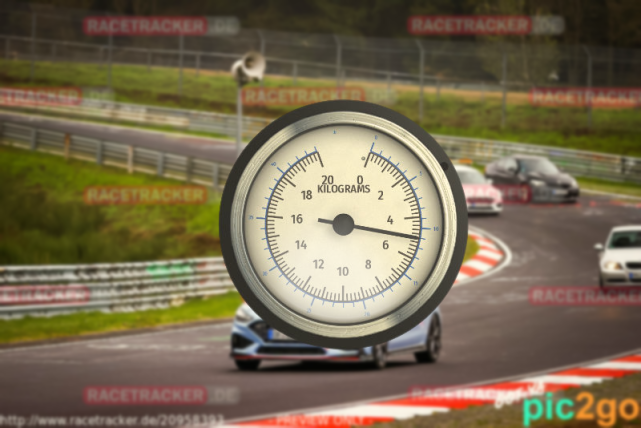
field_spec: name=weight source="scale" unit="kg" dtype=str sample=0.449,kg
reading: 5,kg
